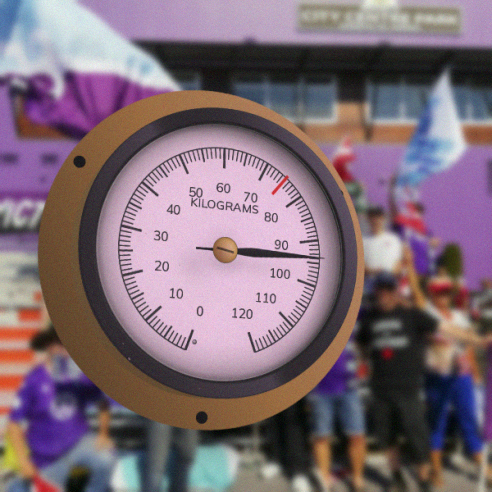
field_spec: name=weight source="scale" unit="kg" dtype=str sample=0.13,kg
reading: 94,kg
